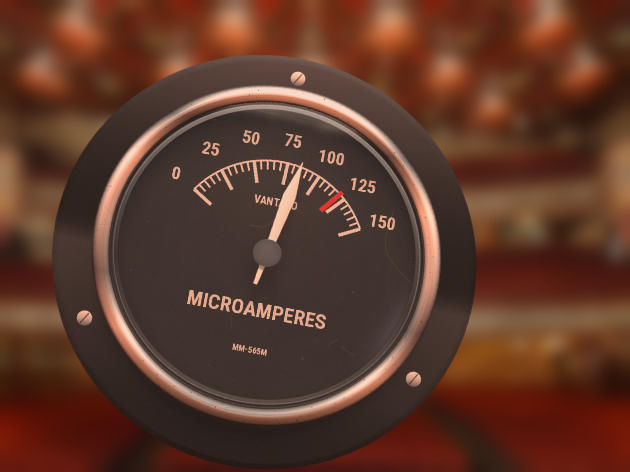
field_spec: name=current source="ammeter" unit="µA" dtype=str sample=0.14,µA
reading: 85,µA
